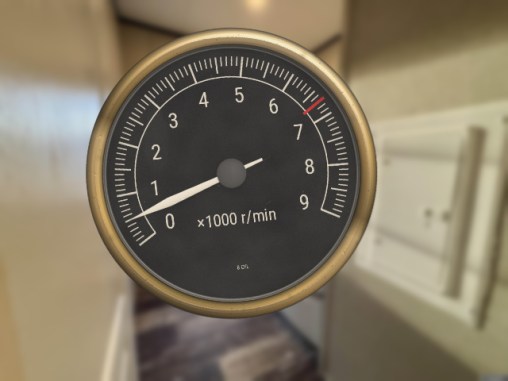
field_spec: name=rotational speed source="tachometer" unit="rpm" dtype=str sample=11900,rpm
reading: 500,rpm
